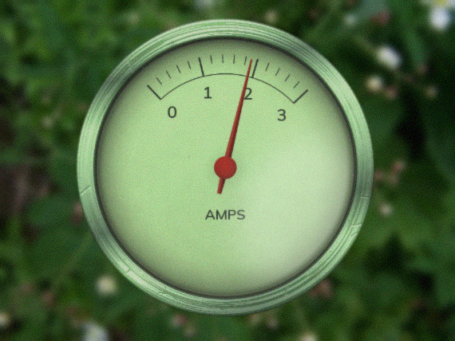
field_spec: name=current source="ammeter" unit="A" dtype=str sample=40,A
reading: 1.9,A
